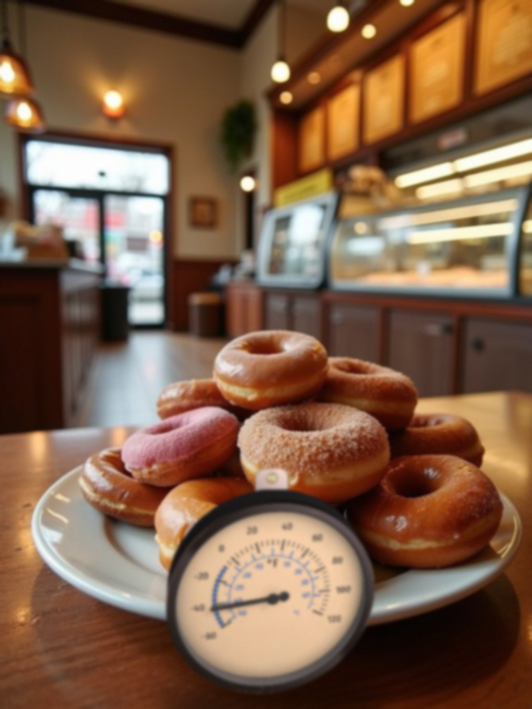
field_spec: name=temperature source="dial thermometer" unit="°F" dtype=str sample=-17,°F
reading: -40,°F
